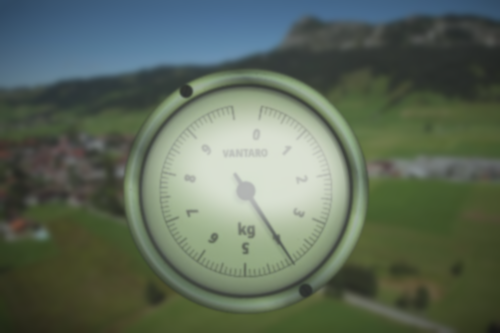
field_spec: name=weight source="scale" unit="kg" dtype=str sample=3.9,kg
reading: 4,kg
